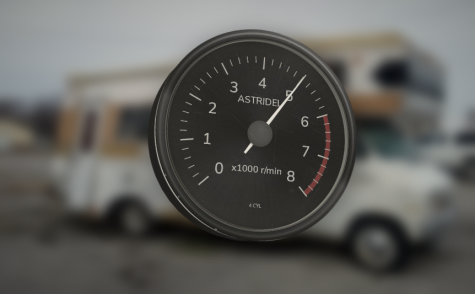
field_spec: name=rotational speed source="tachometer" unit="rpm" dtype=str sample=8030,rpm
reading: 5000,rpm
